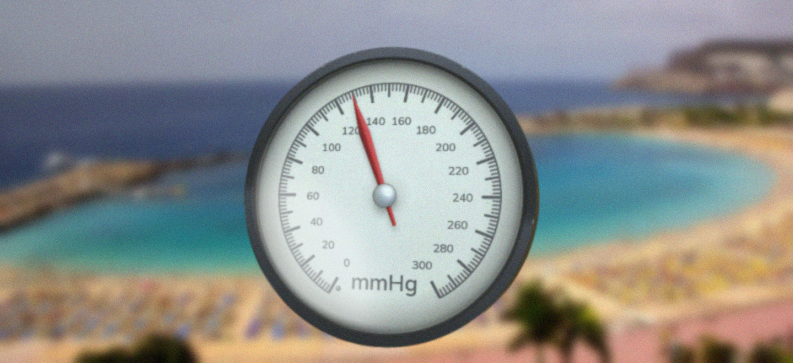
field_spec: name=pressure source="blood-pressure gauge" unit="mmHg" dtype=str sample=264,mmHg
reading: 130,mmHg
